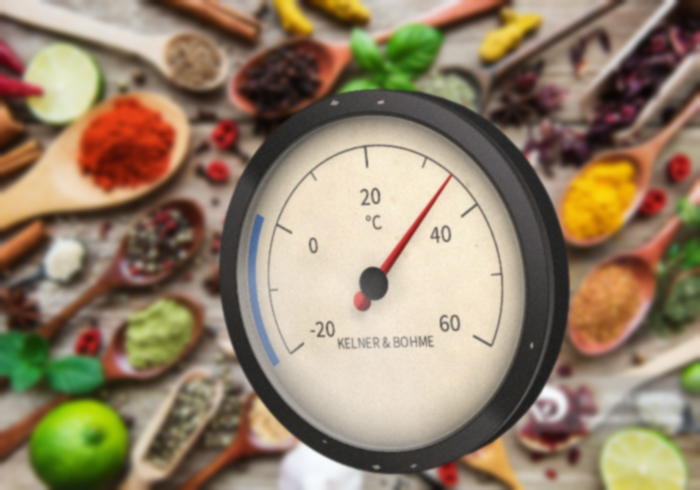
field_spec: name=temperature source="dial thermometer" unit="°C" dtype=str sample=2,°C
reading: 35,°C
